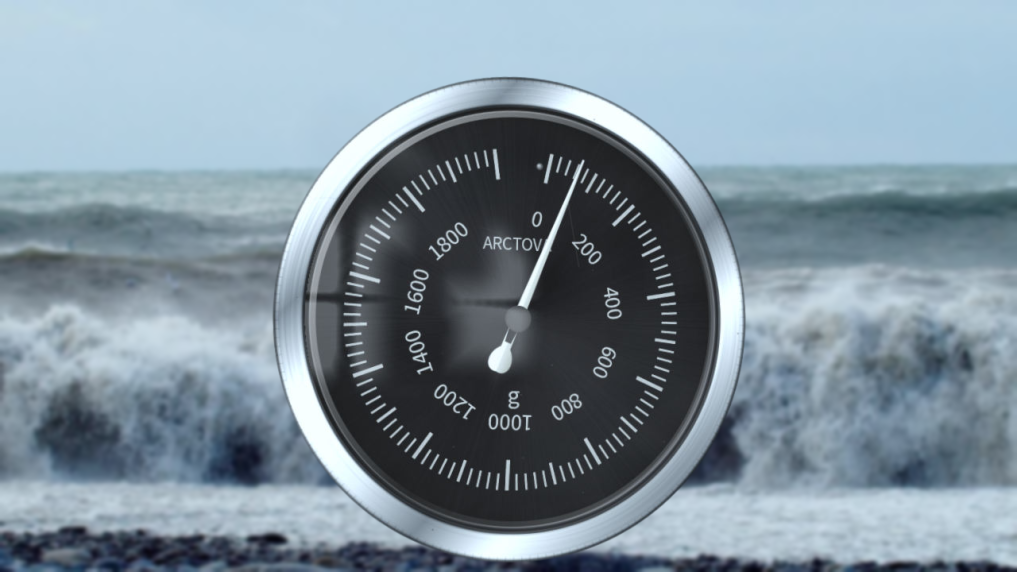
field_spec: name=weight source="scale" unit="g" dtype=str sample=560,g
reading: 60,g
